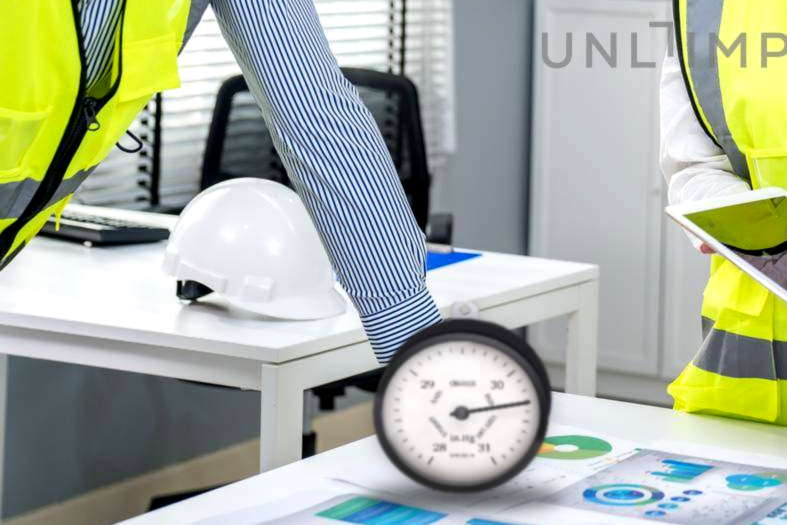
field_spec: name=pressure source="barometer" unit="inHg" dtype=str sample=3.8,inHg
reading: 30.3,inHg
